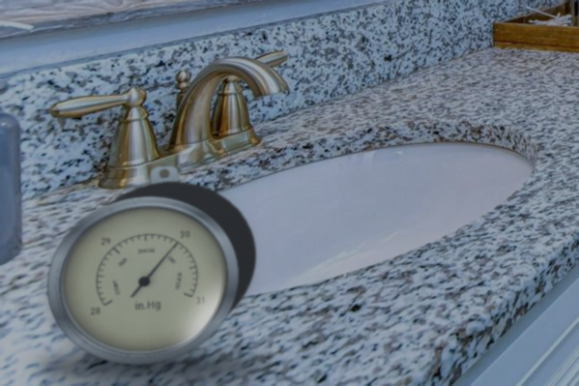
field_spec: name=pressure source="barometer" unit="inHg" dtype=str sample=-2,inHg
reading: 30,inHg
